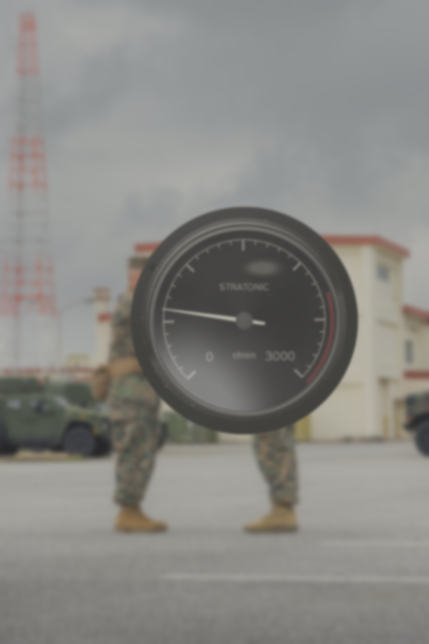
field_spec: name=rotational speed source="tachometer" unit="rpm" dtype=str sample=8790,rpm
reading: 600,rpm
